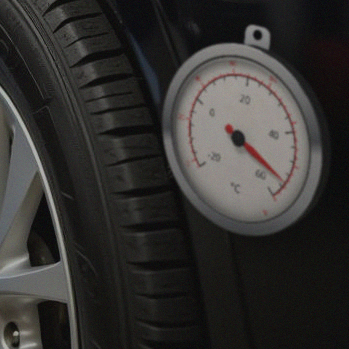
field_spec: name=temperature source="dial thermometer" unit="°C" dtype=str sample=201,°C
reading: 54,°C
